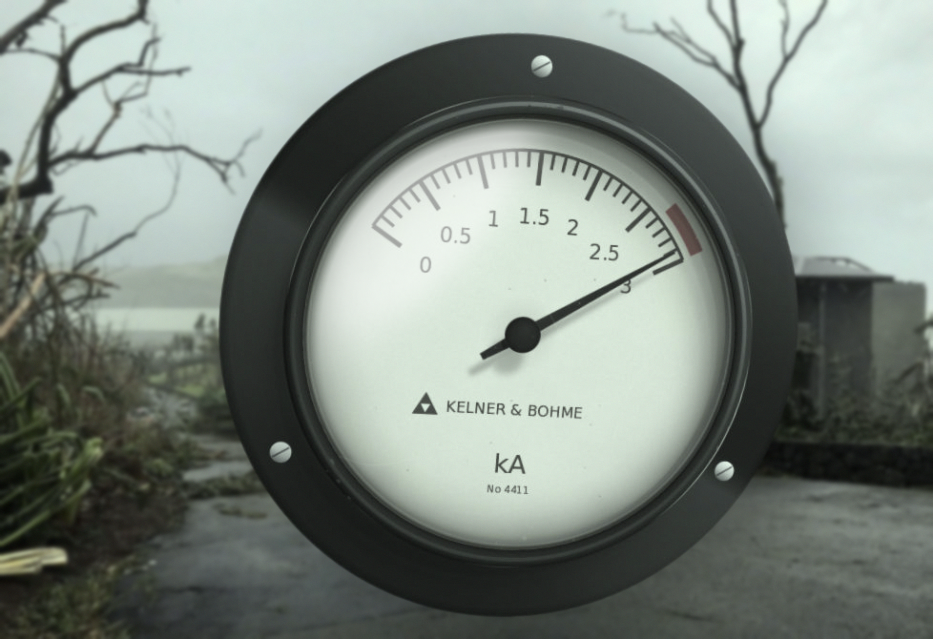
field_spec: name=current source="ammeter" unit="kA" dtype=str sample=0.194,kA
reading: 2.9,kA
